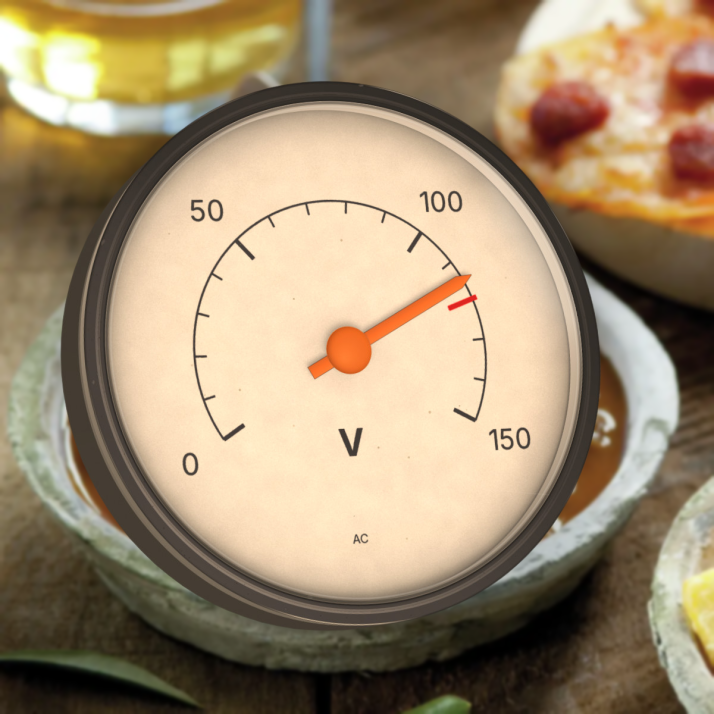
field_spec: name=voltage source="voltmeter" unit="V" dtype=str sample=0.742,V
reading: 115,V
